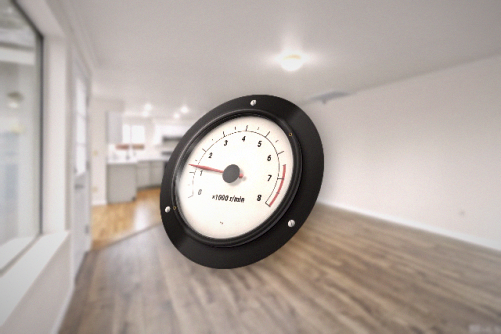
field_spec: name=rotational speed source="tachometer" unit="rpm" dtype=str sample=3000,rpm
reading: 1250,rpm
